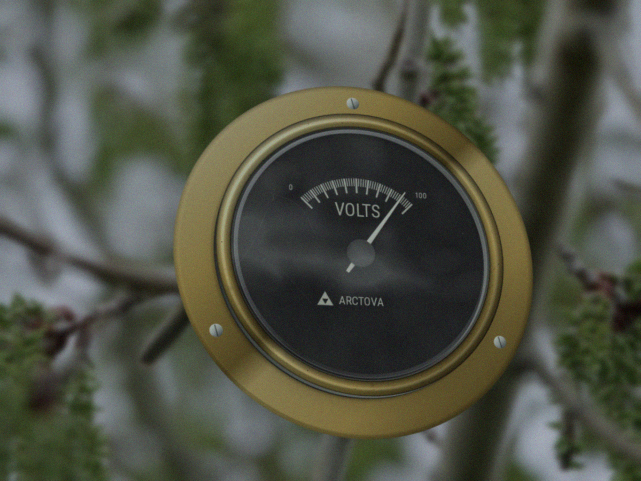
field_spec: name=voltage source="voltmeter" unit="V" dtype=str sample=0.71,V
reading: 90,V
